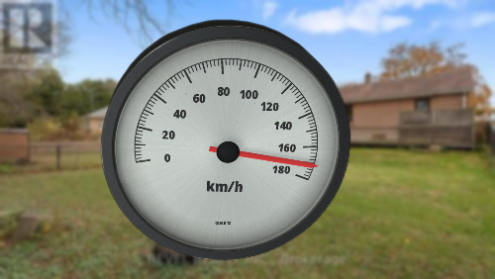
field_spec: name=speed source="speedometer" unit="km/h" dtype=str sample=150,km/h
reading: 170,km/h
